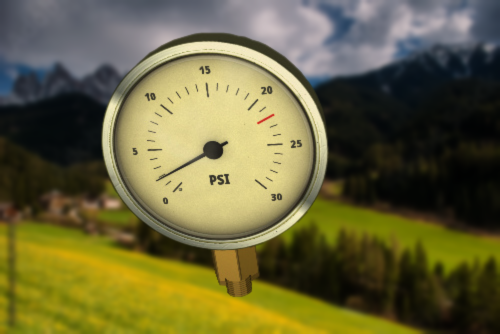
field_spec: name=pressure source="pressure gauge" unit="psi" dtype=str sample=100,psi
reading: 2,psi
